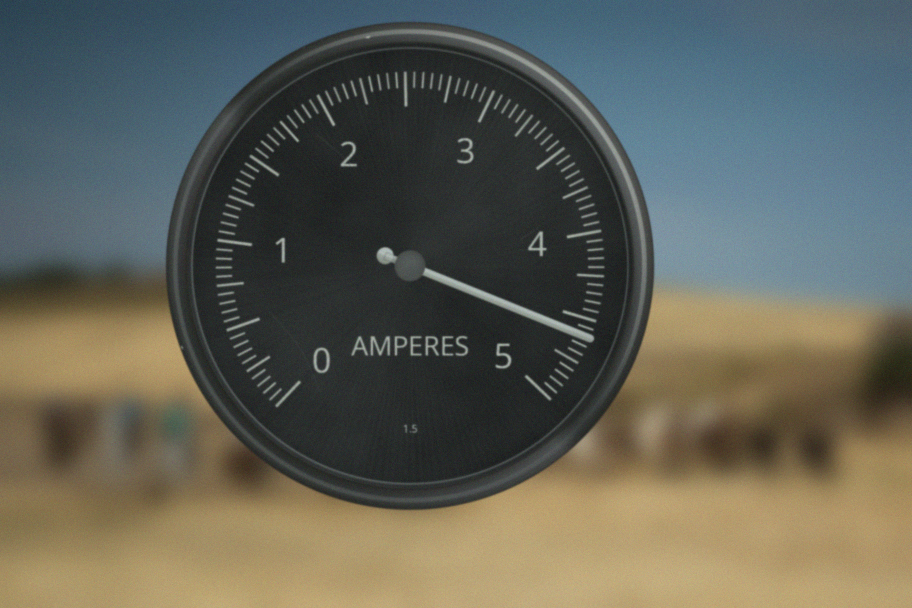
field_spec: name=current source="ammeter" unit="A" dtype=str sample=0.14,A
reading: 4.6,A
